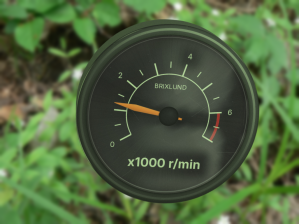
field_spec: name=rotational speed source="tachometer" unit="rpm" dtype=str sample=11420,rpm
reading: 1250,rpm
